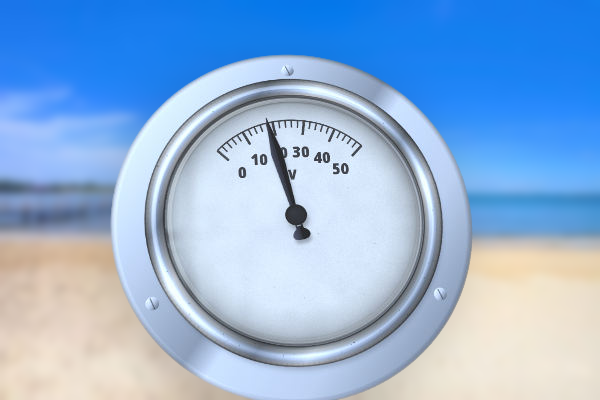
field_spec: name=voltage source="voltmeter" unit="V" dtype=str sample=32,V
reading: 18,V
